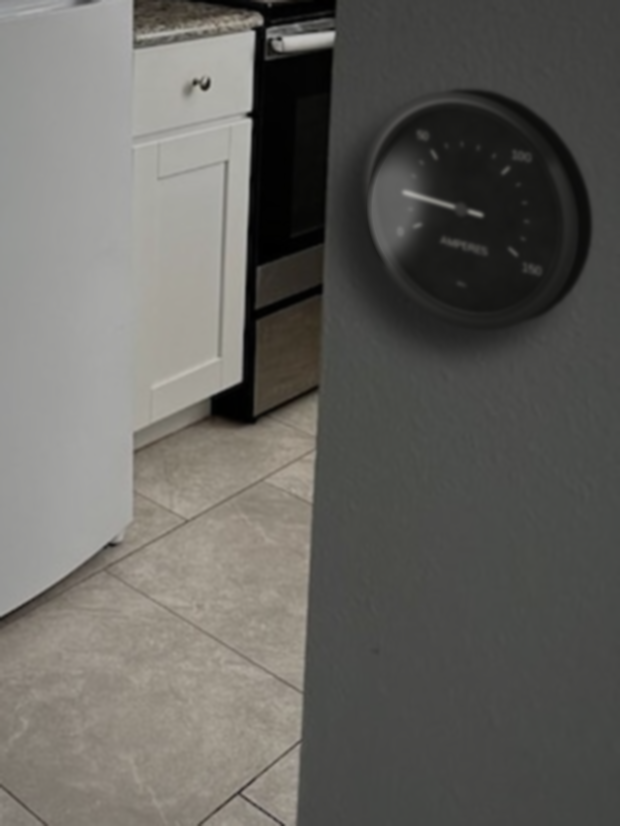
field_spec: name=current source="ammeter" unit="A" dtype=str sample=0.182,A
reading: 20,A
